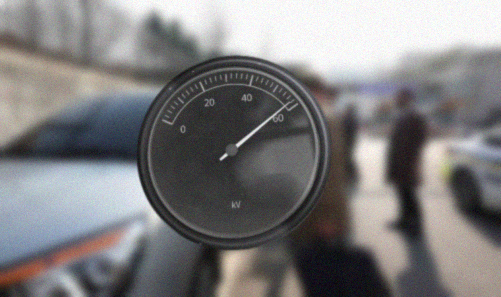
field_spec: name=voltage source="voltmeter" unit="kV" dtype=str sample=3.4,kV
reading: 58,kV
